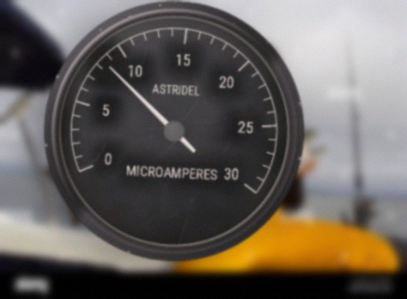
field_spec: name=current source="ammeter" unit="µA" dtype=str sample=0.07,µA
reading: 8.5,µA
